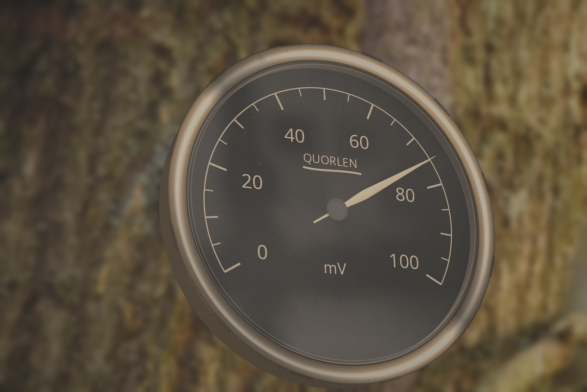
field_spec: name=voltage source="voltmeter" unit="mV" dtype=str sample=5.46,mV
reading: 75,mV
